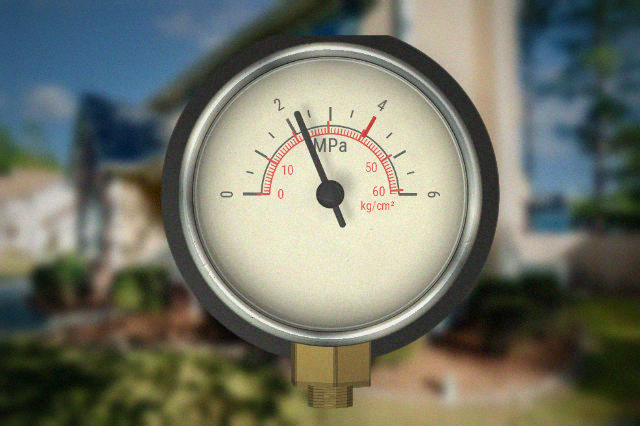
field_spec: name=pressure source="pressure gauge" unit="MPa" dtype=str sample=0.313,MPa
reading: 2.25,MPa
